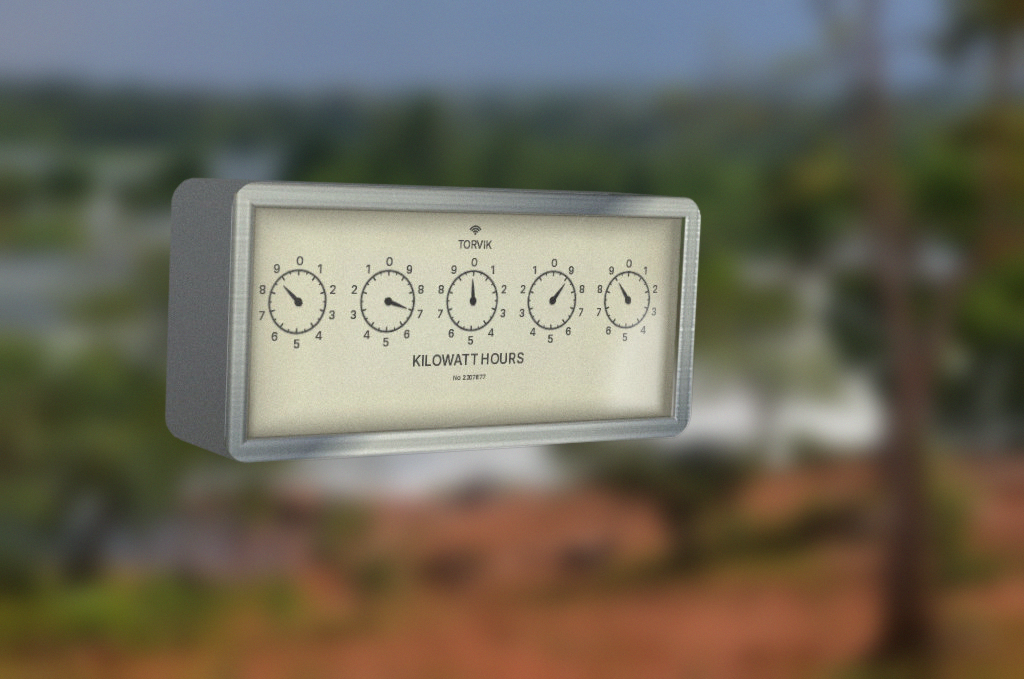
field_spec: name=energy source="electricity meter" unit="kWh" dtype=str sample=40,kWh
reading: 86989,kWh
